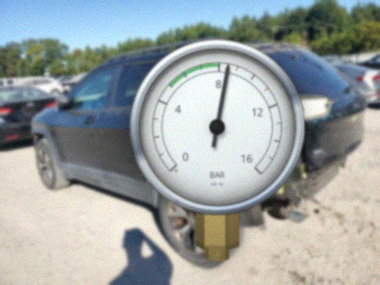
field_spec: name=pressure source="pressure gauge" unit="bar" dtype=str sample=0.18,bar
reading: 8.5,bar
